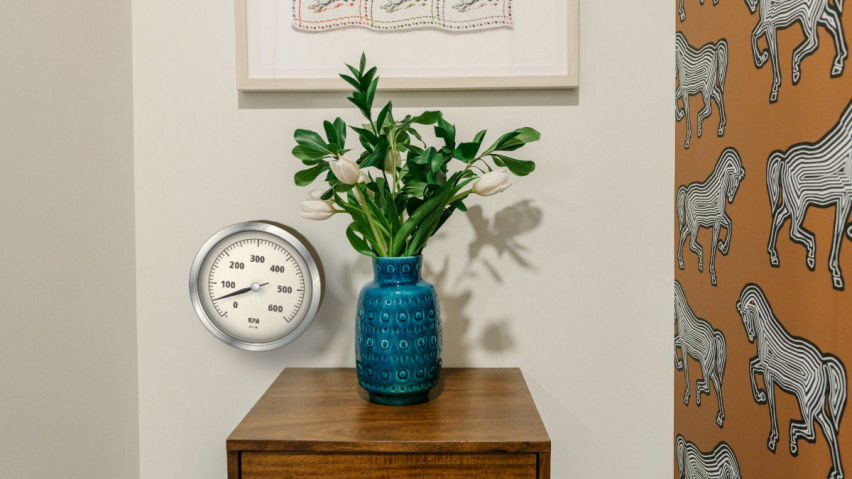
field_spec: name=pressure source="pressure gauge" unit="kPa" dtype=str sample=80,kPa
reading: 50,kPa
